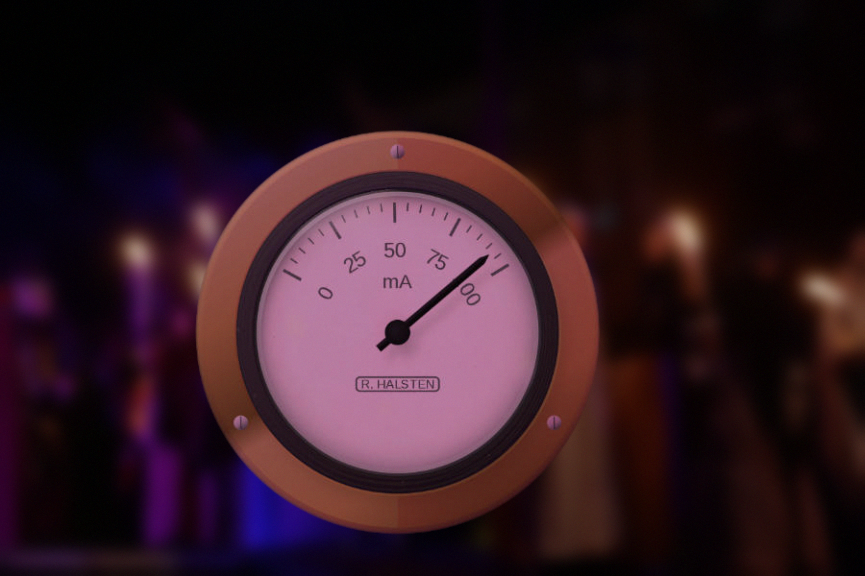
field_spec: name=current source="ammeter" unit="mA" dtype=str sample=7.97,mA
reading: 92.5,mA
